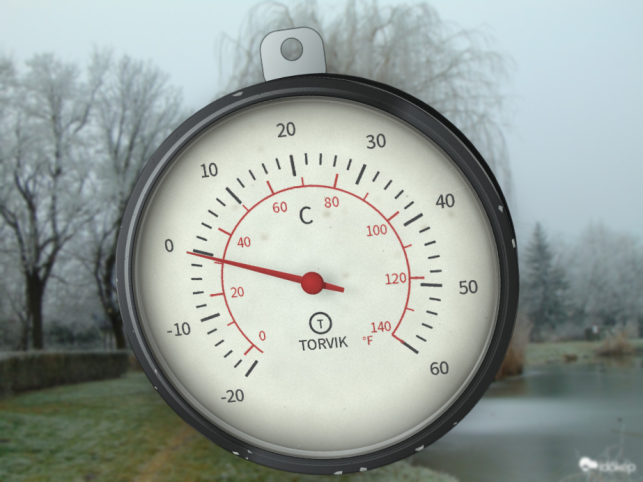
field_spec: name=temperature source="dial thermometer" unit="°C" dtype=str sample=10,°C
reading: 0,°C
